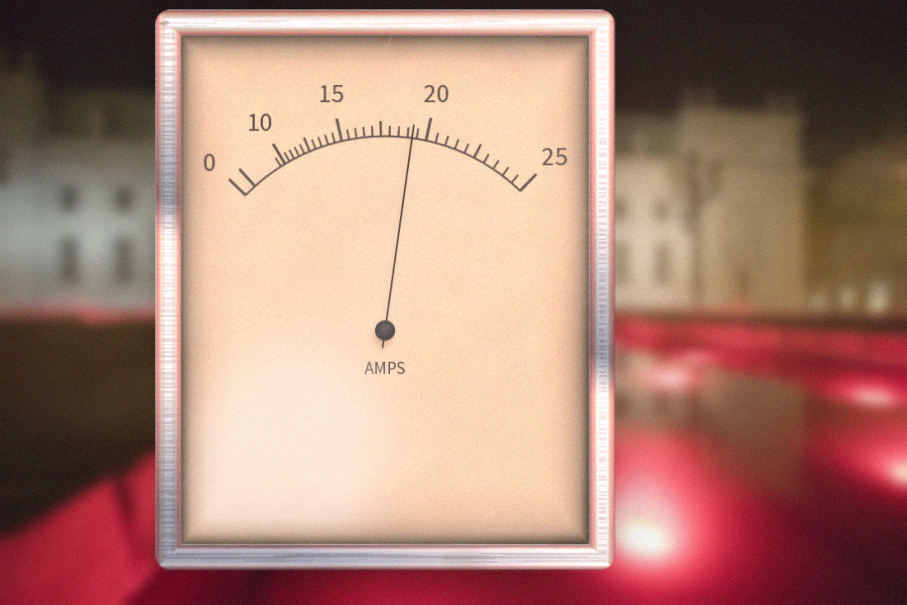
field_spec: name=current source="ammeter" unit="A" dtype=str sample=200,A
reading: 19.25,A
